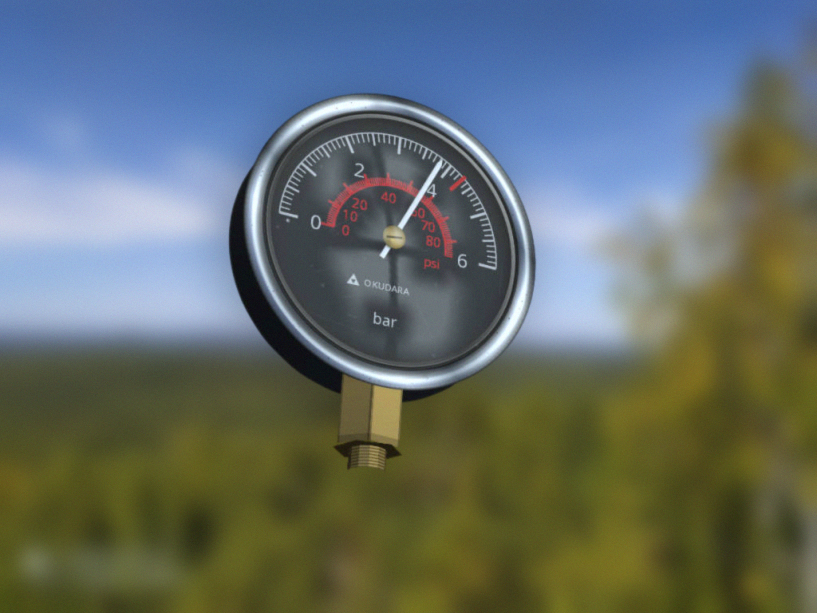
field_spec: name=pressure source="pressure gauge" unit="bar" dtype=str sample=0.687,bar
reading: 3.8,bar
